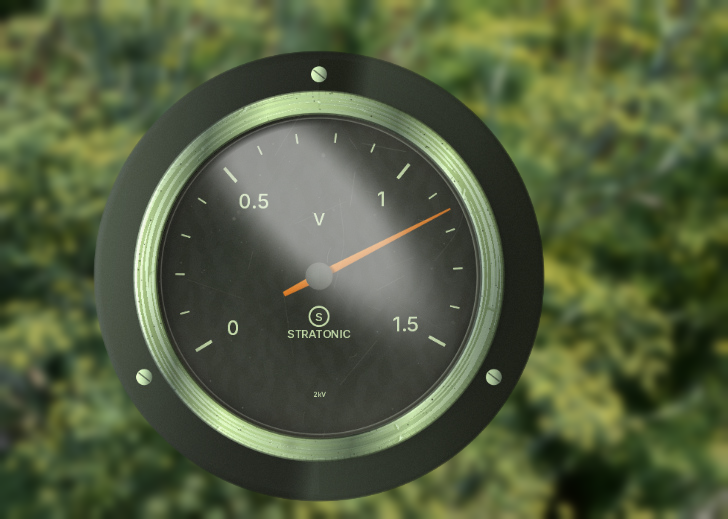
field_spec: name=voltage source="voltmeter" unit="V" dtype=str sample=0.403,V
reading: 1.15,V
